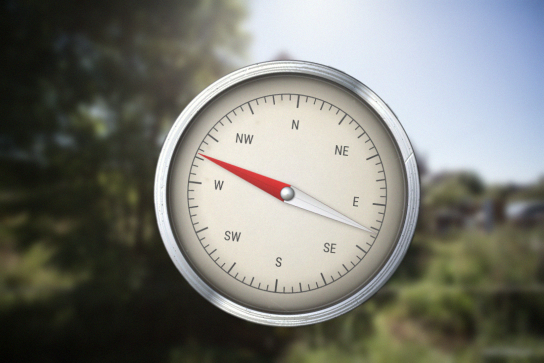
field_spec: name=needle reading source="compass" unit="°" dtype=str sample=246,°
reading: 287.5,°
